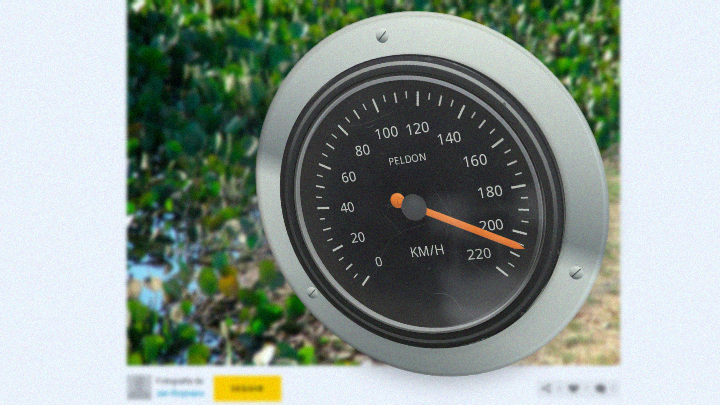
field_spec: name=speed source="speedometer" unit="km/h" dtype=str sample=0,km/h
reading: 205,km/h
